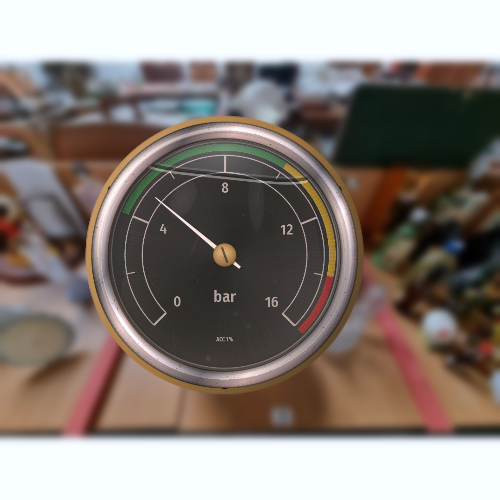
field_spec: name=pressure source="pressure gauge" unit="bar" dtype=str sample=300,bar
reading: 5,bar
